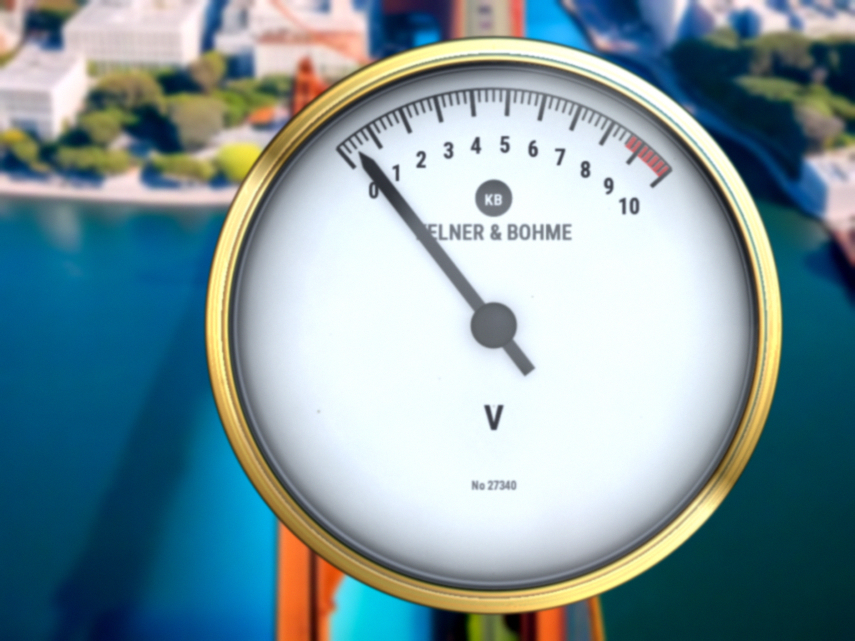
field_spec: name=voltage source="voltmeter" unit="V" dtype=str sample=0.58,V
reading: 0.4,V
